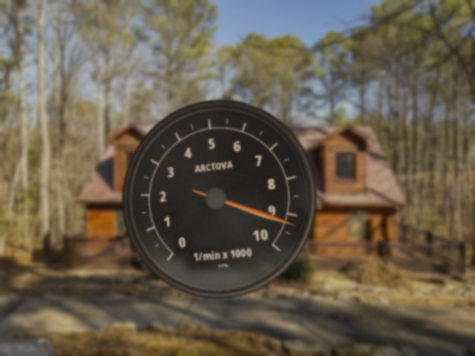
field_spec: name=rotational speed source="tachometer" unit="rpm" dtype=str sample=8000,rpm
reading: 9250,rpm
